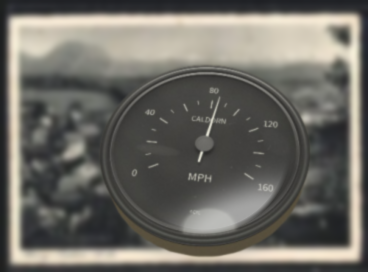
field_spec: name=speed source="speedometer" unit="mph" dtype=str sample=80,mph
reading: 85,mph
